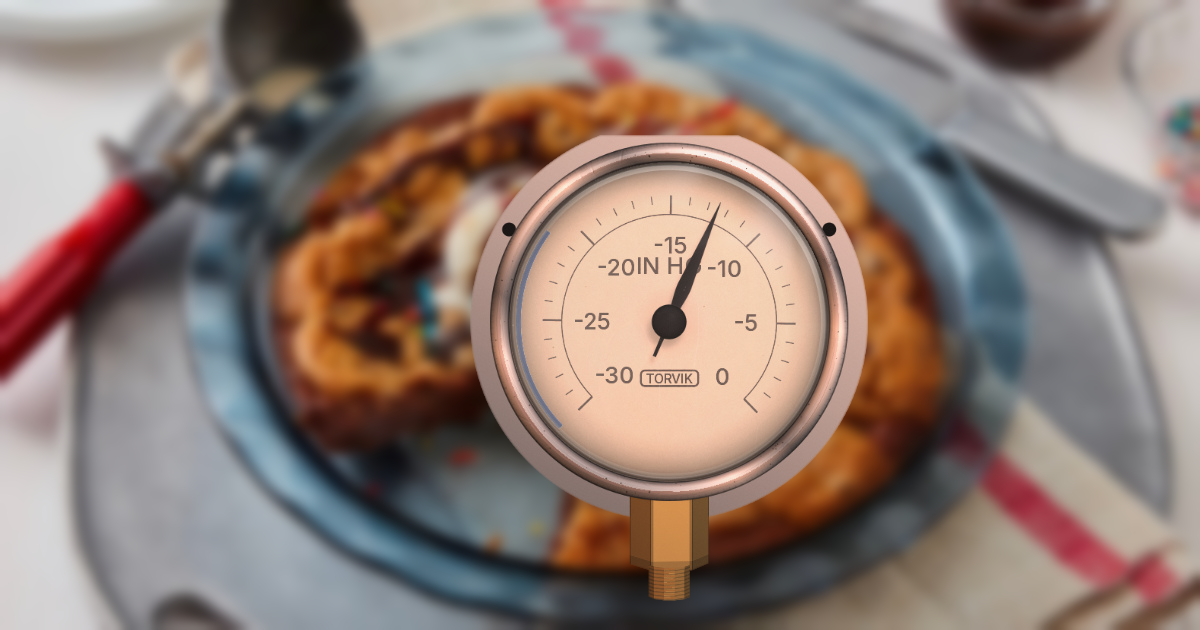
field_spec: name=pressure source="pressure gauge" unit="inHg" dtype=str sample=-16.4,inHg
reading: -12.5,inHg
